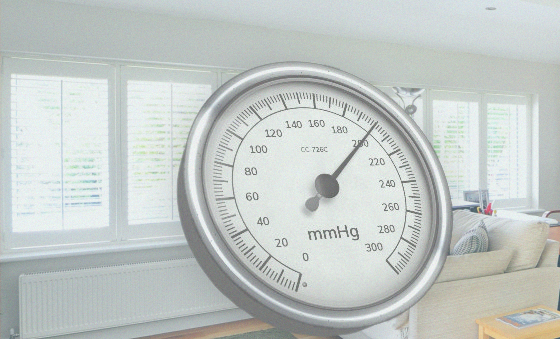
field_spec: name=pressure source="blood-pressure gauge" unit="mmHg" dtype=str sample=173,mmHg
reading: 200,mmHg
